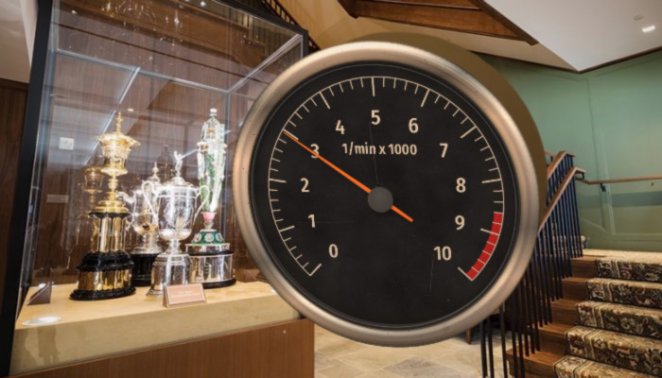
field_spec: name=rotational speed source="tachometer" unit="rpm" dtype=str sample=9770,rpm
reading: 3000,rpm
